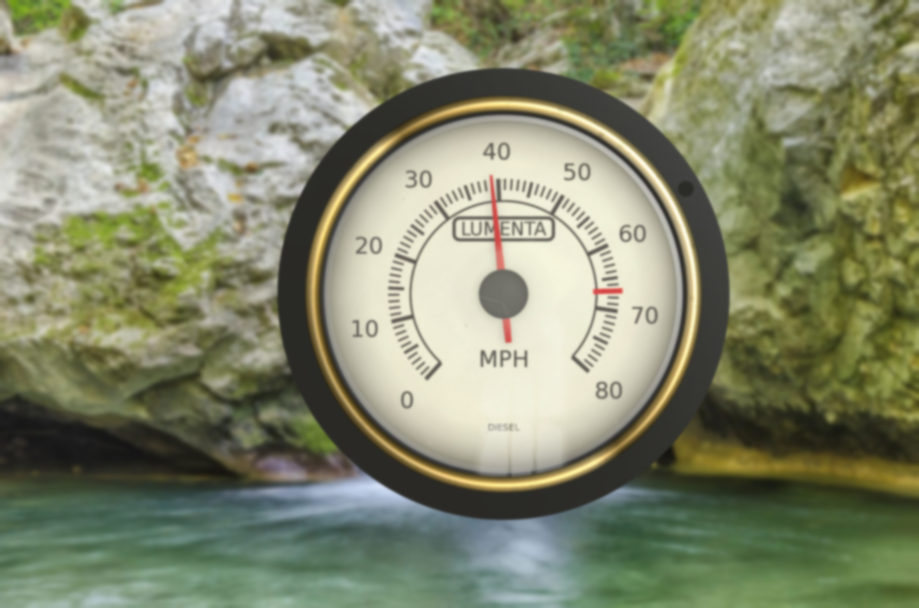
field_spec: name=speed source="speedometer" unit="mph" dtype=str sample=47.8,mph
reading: 39,mph
